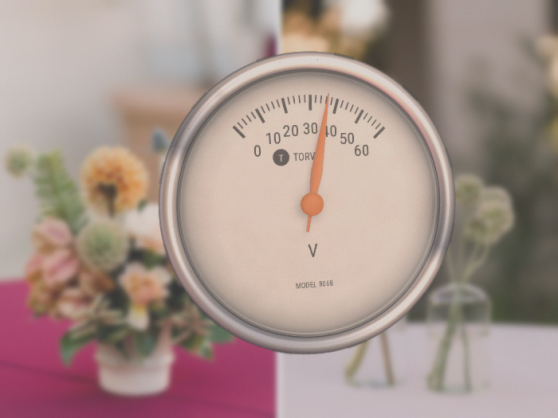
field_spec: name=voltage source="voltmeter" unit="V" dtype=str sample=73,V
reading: 36,V
